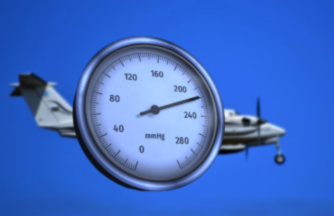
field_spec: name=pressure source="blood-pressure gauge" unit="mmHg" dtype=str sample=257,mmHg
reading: 220,mmHg
